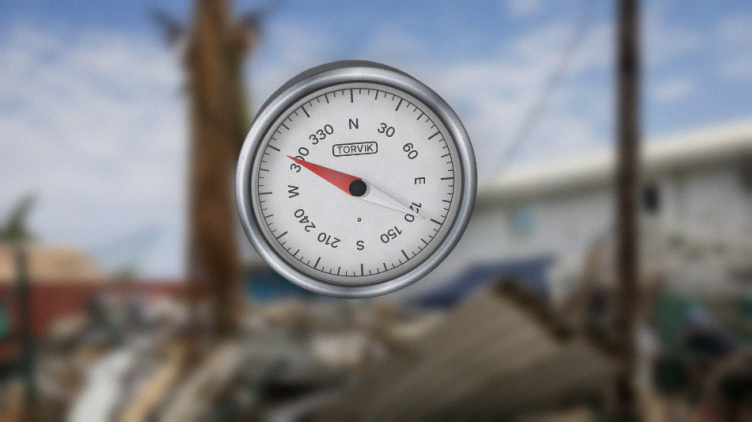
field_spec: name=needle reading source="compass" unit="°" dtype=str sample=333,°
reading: 300,°
